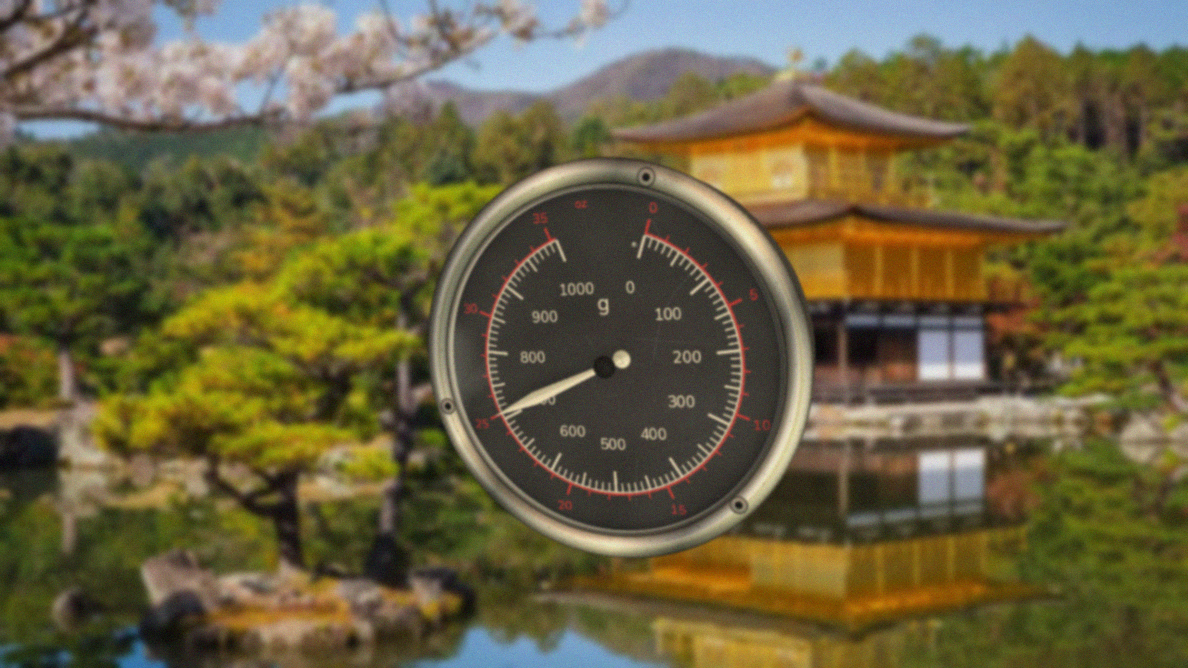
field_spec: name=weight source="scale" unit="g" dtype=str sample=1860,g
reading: 710,g
